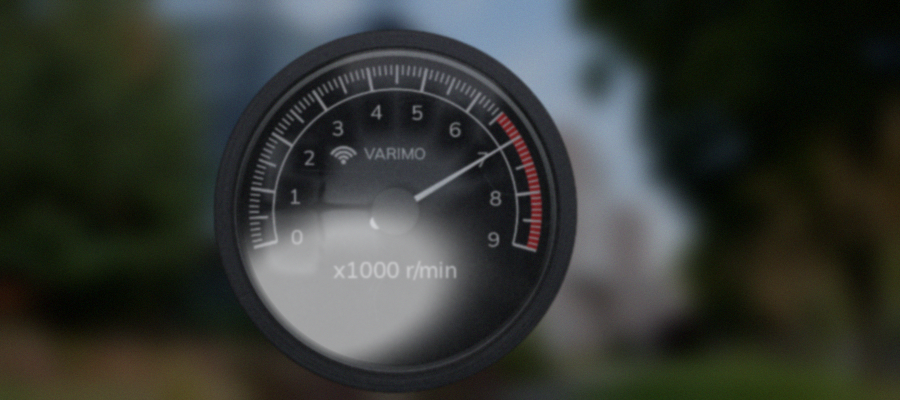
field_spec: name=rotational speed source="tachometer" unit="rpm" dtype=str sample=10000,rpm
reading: 7000,rpm
